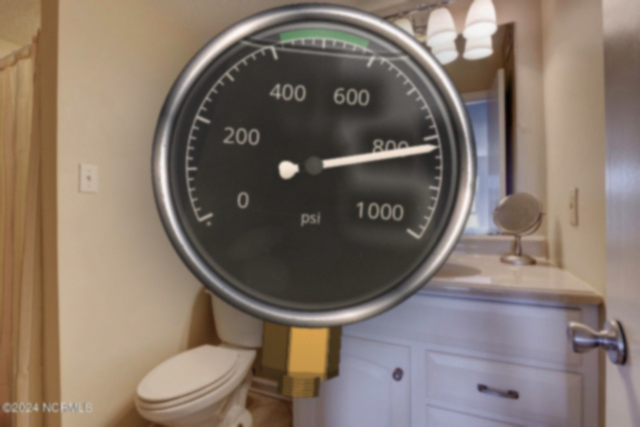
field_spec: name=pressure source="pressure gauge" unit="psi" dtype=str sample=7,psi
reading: 820,psi
